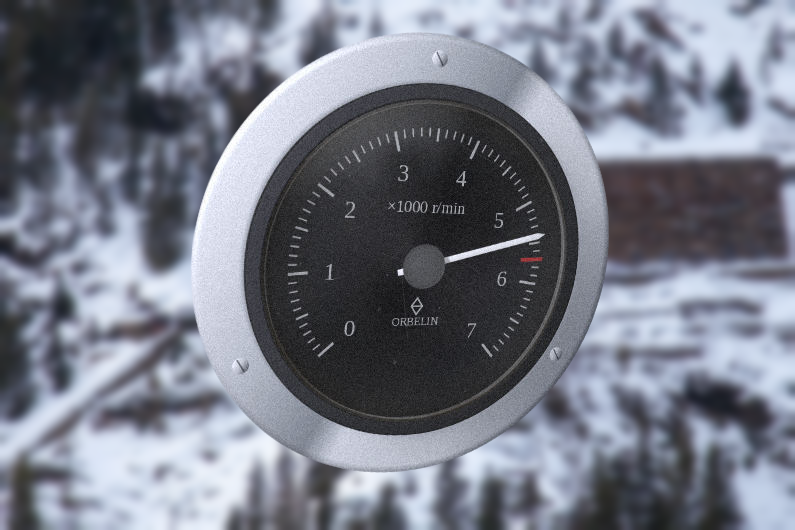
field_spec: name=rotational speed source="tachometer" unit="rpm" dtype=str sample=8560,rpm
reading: 5400,rpm
